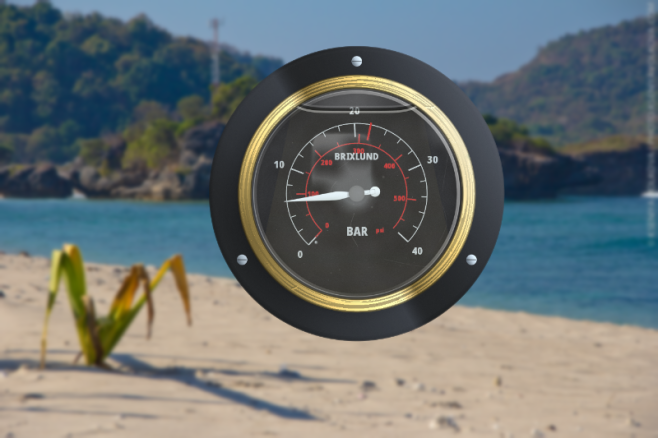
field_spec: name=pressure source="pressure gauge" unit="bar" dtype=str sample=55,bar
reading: 6,bar
